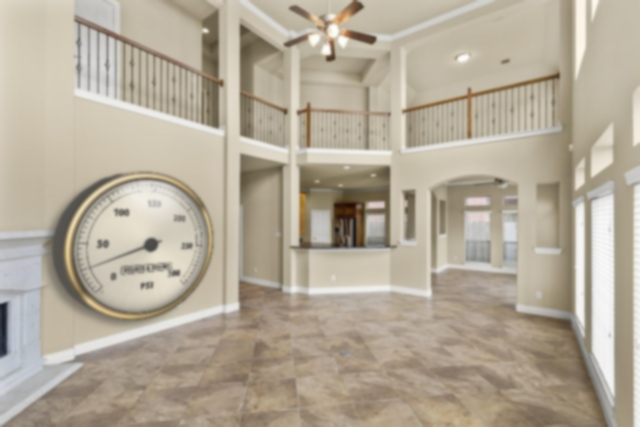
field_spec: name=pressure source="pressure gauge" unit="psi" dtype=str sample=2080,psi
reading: 25,psi
